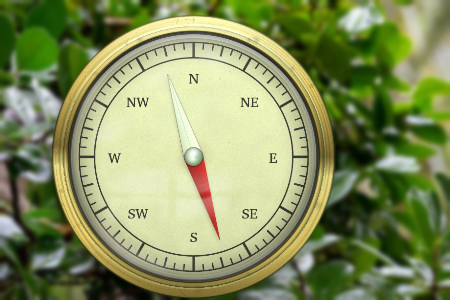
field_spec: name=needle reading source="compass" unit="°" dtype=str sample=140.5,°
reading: 162.5,°
